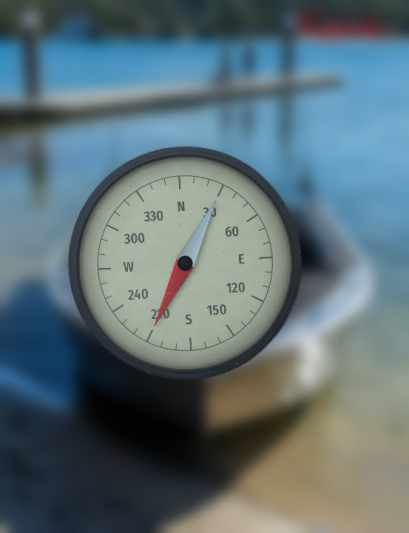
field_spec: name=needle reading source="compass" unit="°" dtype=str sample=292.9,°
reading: 210,°
